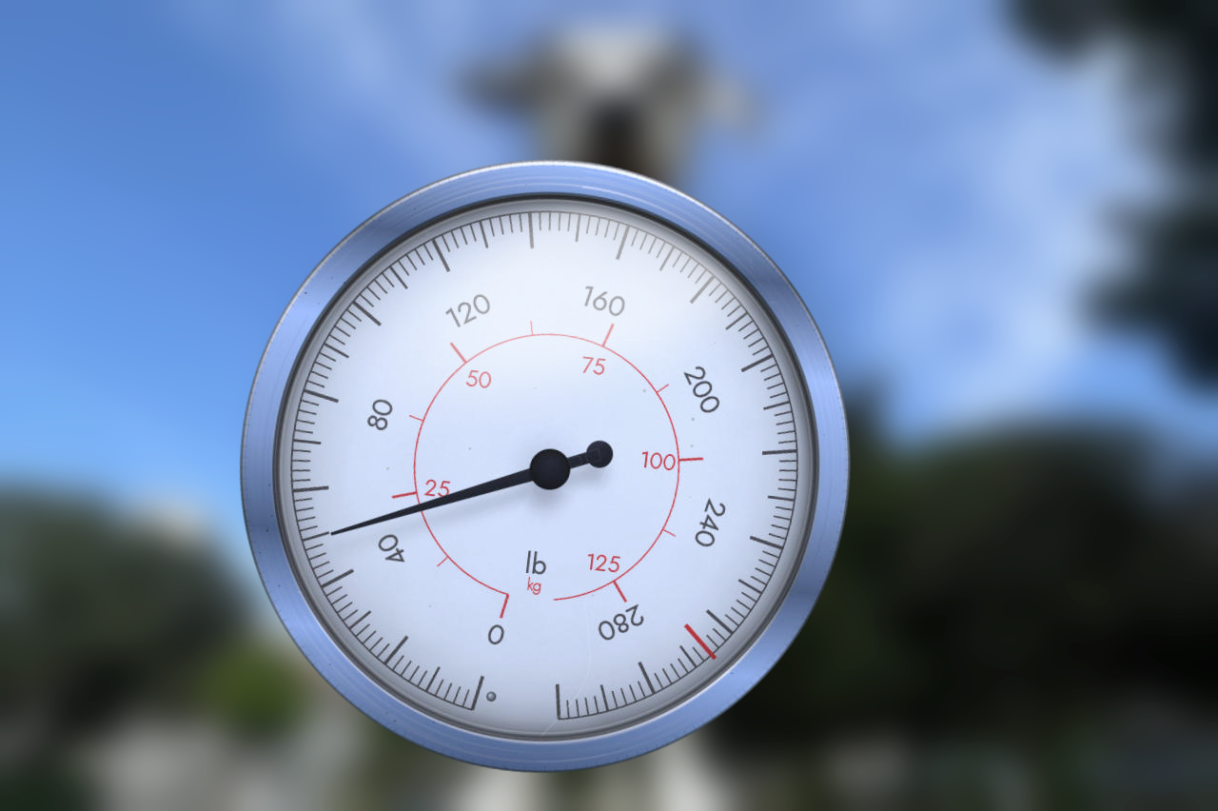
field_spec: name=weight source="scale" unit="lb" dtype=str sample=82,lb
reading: 50,lb
